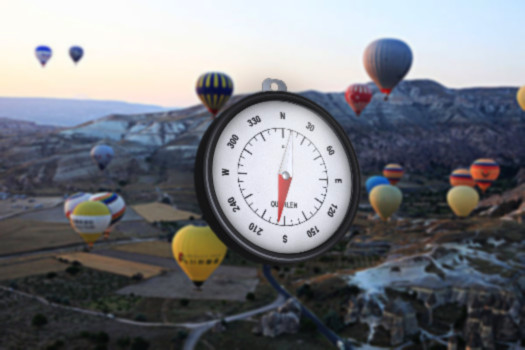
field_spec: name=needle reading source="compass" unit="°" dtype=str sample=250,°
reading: 190,°
